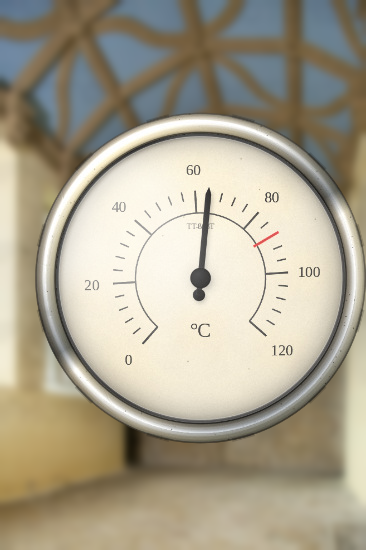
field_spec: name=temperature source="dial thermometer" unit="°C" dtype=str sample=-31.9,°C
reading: 64,°C
